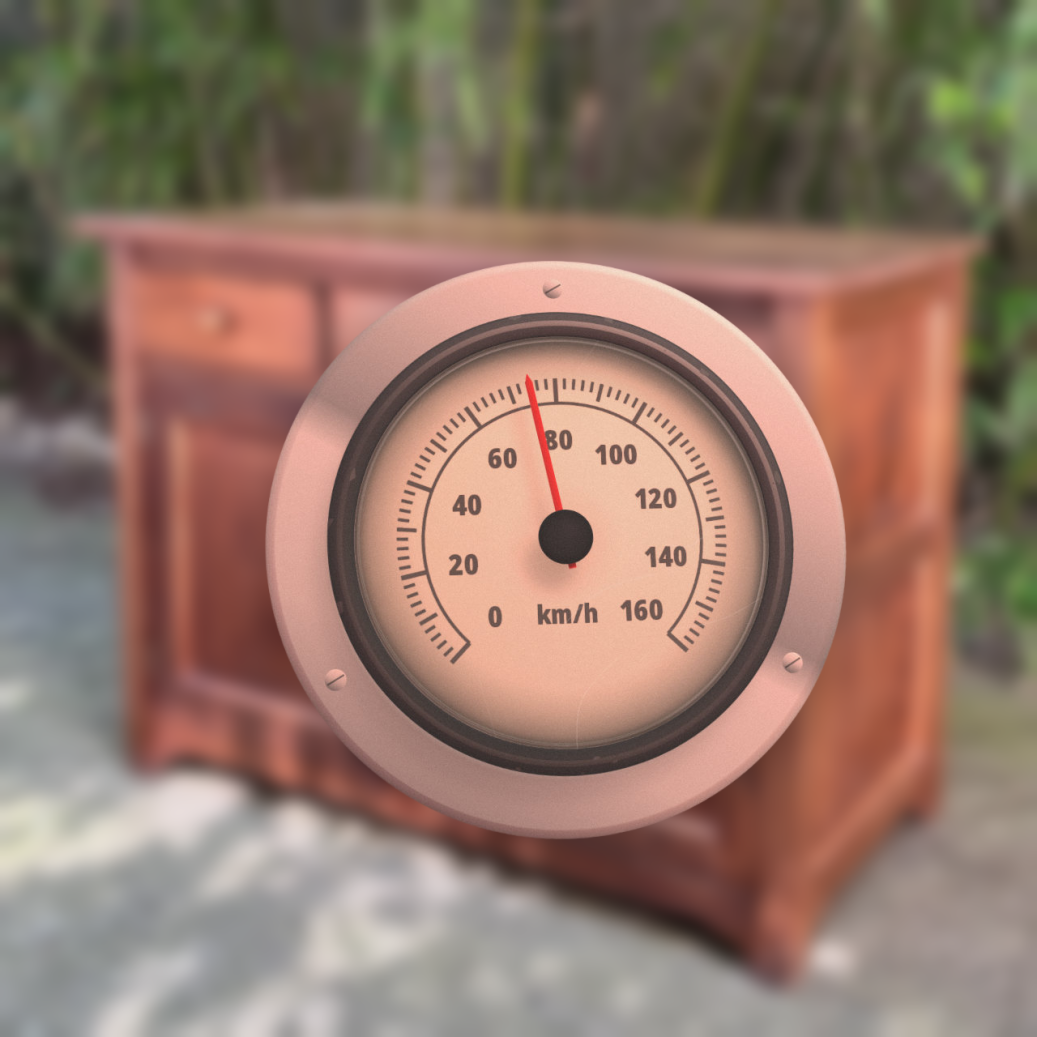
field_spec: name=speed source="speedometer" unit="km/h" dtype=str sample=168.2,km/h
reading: 74,km/h
